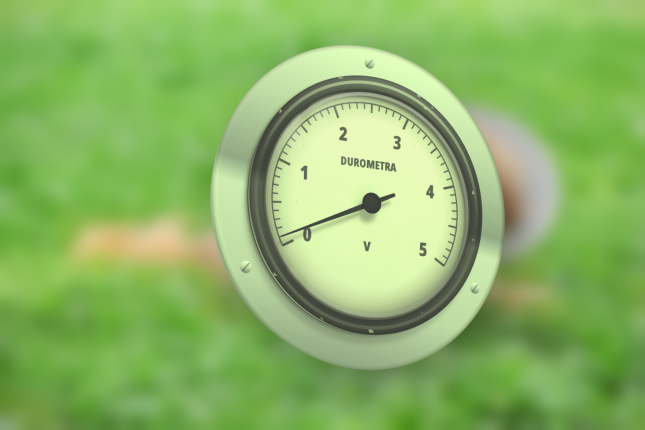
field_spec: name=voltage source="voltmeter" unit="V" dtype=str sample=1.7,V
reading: 0.1,V
